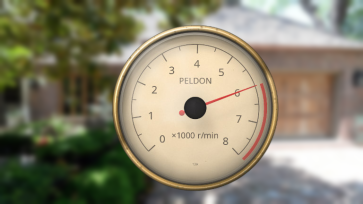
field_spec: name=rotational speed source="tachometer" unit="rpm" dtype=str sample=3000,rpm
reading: 6000,rpm
